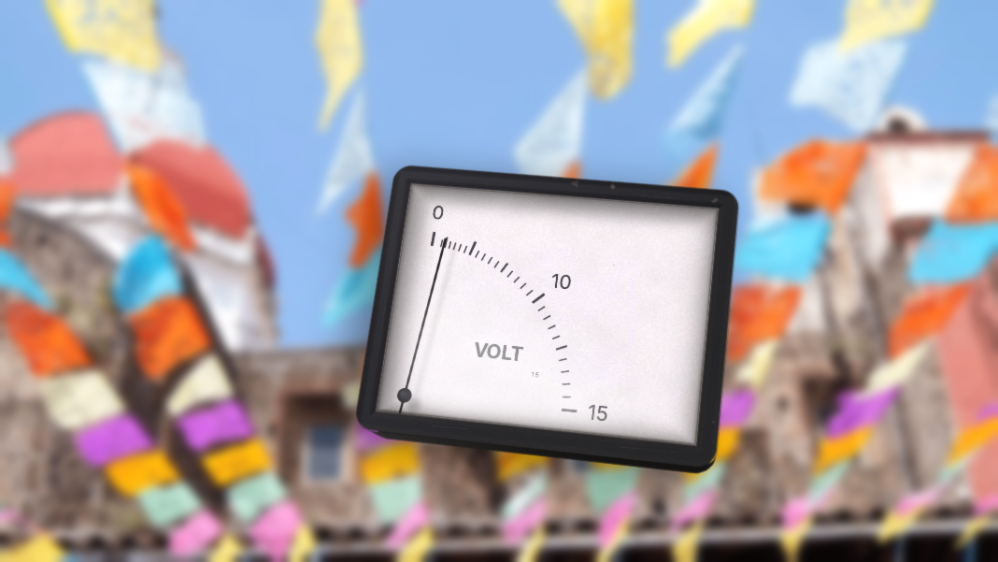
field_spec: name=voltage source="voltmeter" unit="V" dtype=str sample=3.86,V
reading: 2.5,V
